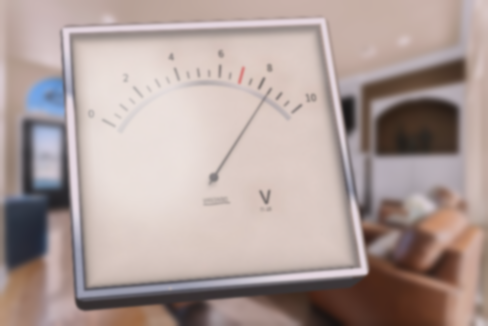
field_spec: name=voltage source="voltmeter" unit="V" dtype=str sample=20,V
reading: 8.5,V
